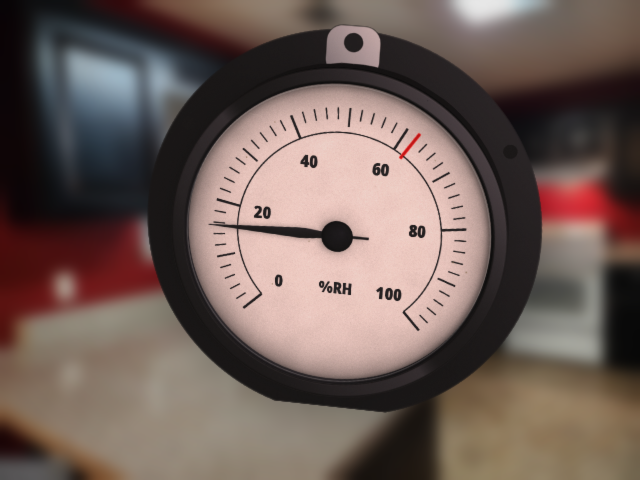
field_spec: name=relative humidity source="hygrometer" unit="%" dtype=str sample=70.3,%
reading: 16,%
